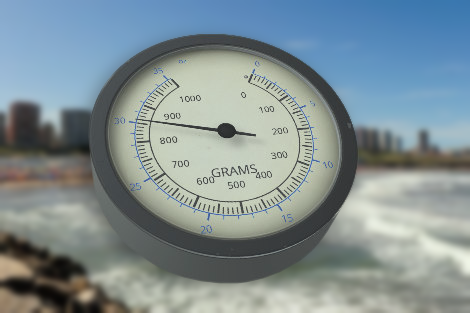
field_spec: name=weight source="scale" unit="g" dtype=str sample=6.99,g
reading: 850,g
